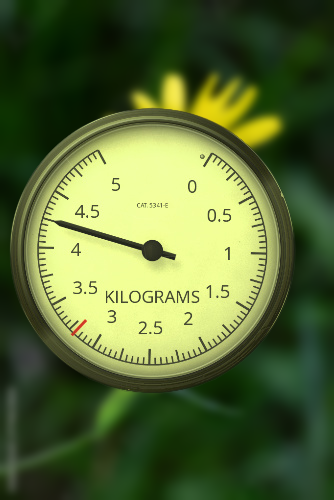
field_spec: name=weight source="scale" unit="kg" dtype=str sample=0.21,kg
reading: 4.25,kg
